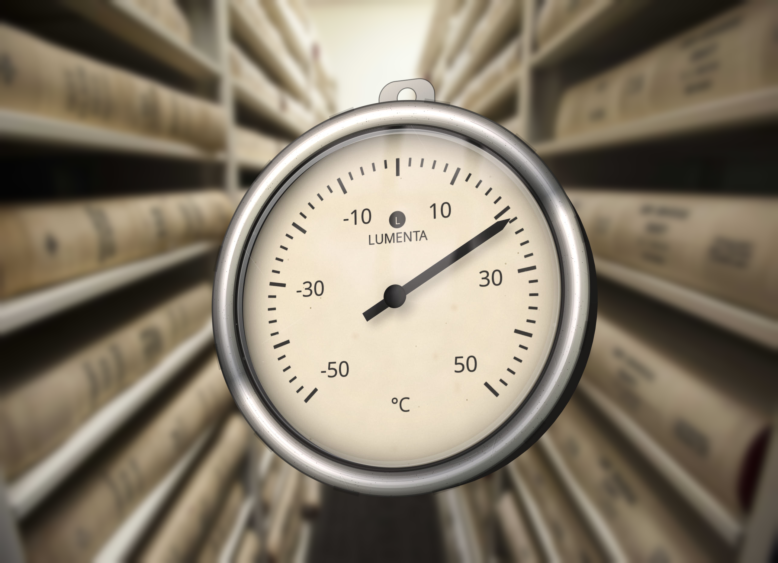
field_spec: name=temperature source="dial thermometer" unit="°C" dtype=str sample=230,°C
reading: 22,°C
